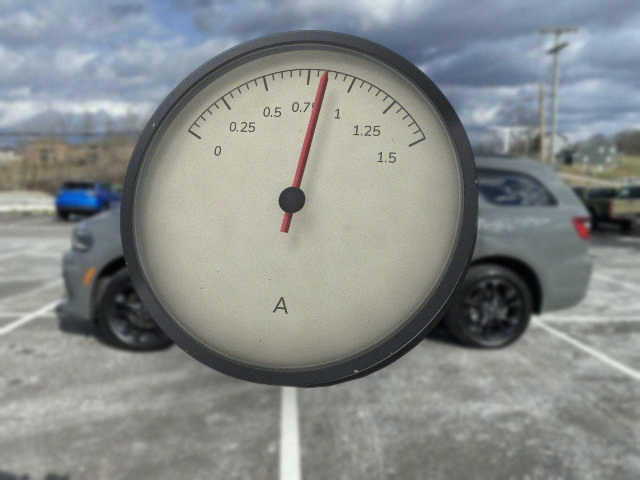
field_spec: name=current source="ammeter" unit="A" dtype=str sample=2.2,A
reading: 0.85,A
